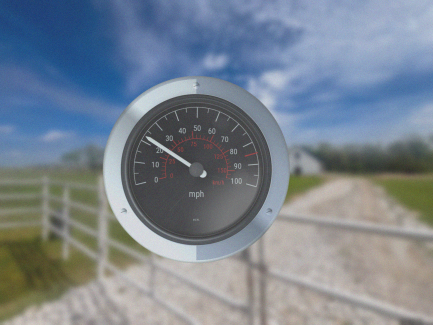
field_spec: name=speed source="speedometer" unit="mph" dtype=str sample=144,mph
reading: 22.5,mph
